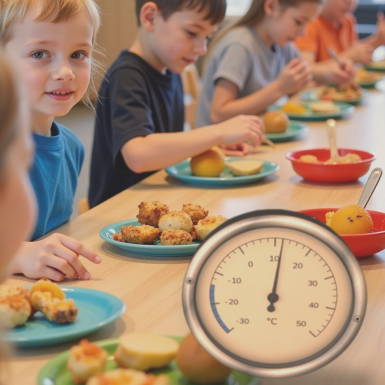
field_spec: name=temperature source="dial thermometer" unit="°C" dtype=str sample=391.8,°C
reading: 12,°C
